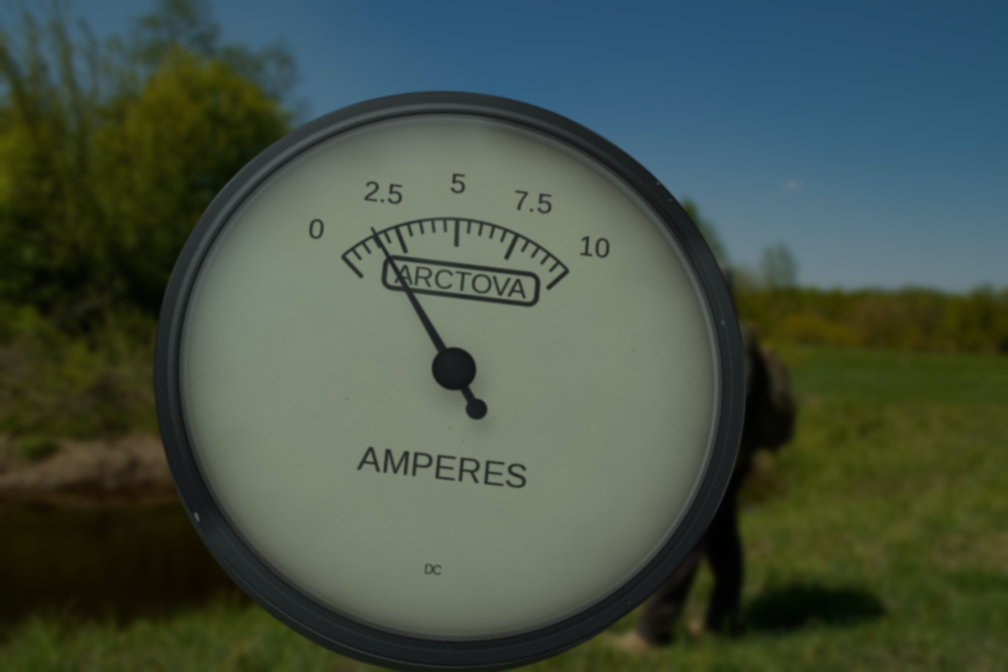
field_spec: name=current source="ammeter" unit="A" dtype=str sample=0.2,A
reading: 1.5,A
